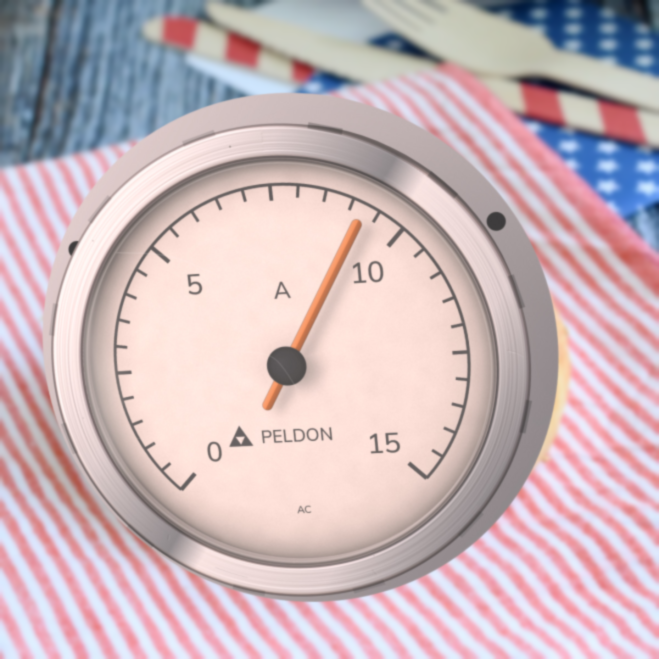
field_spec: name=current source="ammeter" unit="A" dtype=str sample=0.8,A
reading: 9.25,A
